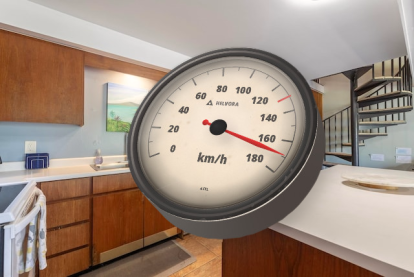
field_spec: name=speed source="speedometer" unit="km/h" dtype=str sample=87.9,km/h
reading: 170,km/h
